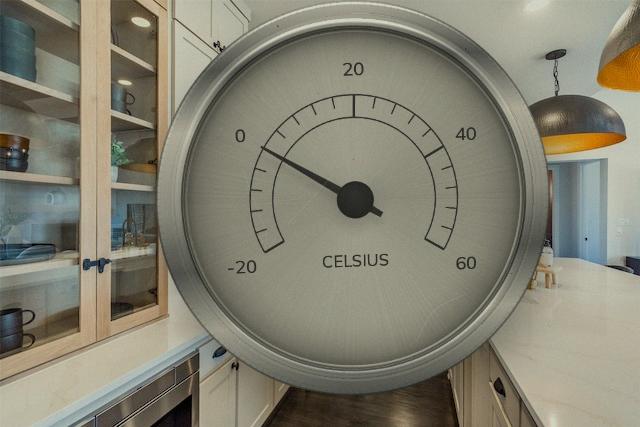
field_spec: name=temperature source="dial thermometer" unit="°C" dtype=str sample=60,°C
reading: 0,°C
